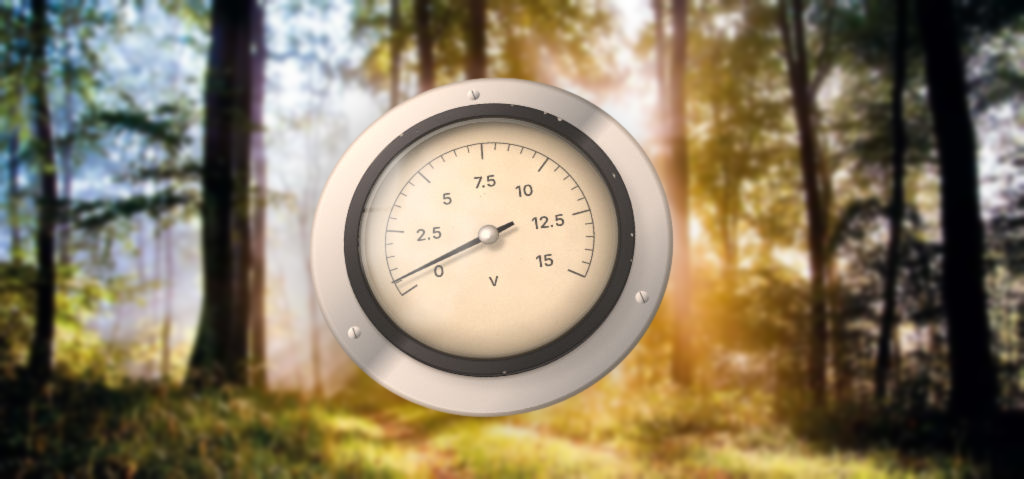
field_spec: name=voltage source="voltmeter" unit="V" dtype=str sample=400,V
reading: 0.5,V
